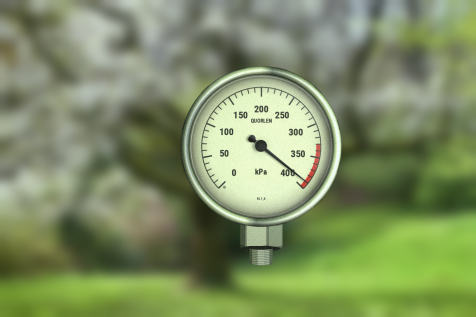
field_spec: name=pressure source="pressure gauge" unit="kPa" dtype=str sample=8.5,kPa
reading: 390,kPa
